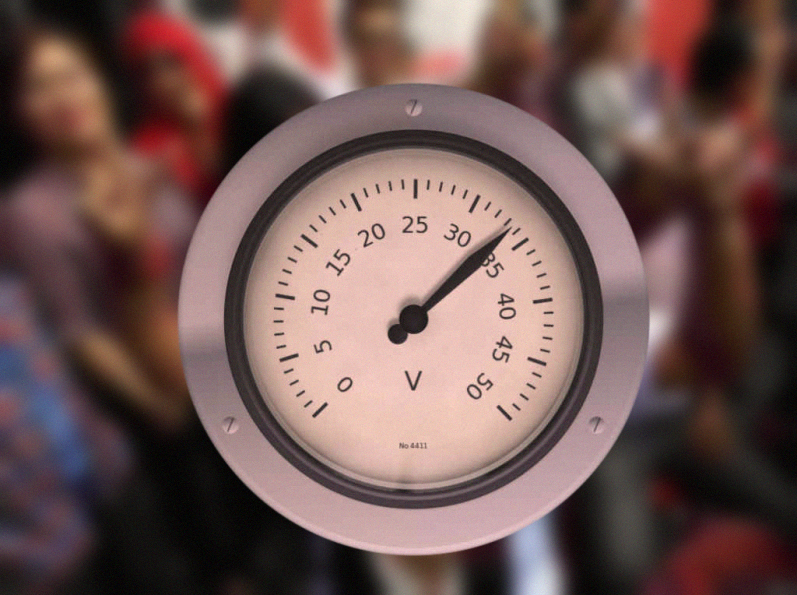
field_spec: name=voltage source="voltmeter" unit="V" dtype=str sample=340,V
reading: 33.5,V
